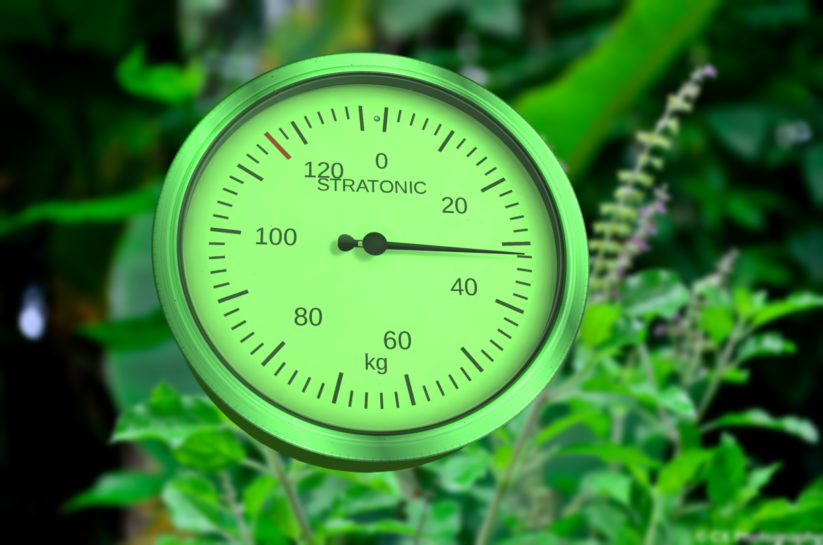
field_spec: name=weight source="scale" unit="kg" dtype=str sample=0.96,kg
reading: 32,kg
